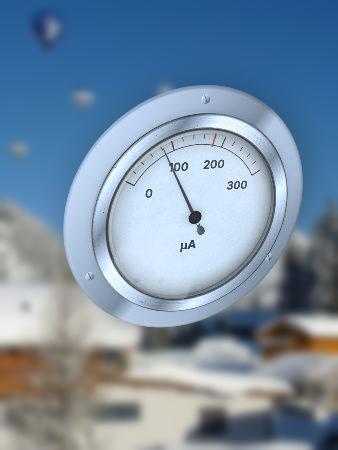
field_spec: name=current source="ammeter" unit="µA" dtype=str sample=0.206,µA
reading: 80,µA
